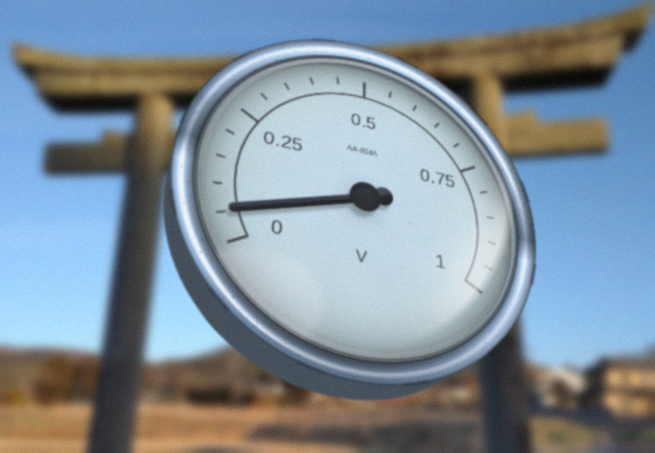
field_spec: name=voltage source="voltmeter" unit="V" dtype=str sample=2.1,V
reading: 0.05,V
